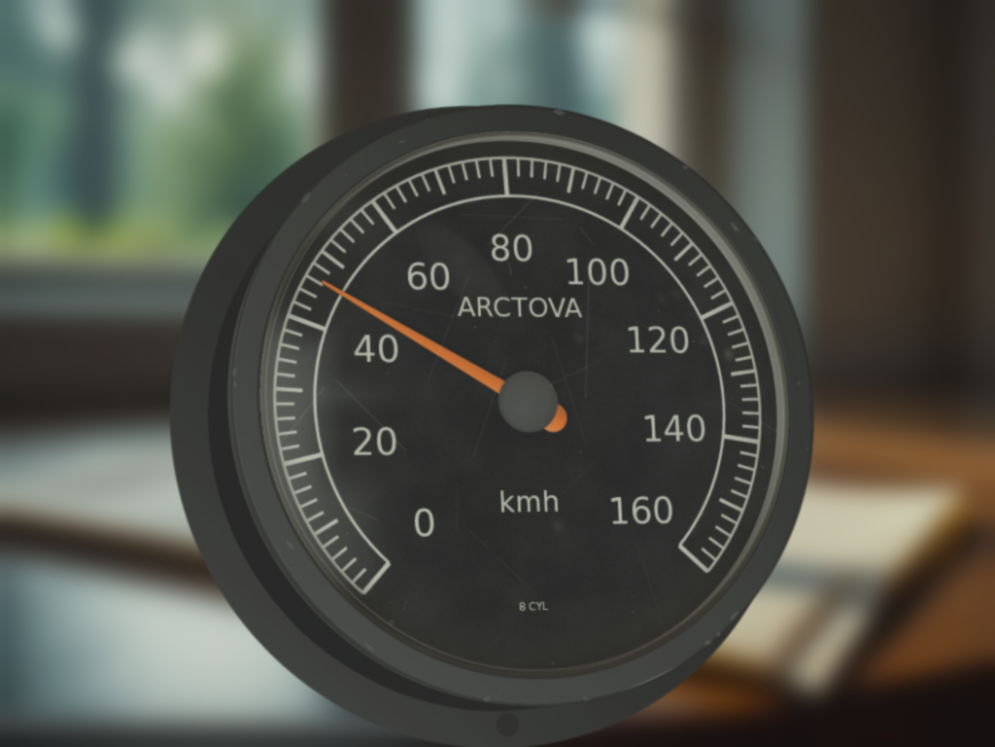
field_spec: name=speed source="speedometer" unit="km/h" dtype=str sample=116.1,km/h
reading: 46,km/h
